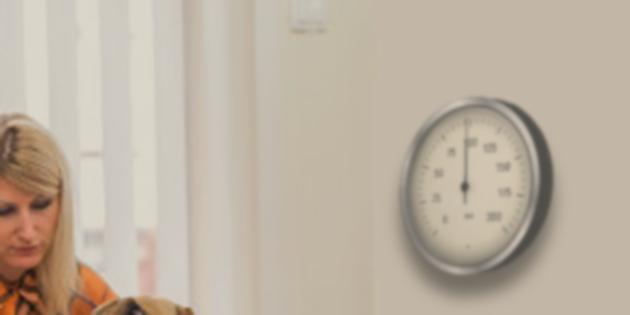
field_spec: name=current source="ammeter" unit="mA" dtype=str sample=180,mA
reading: 100,mA
